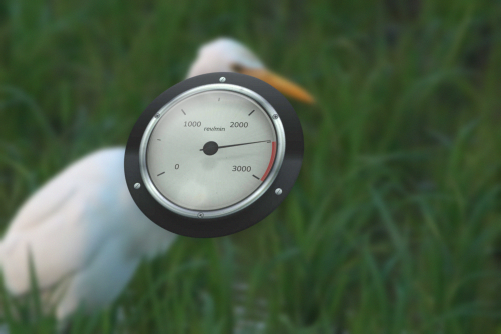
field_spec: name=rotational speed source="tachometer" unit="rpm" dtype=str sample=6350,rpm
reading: 2500,rpm
